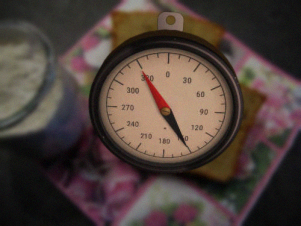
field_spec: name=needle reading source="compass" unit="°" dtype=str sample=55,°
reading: 330,°
